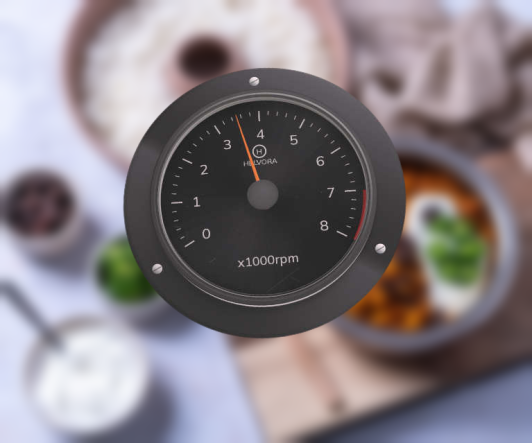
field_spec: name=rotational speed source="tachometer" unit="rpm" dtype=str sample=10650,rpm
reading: 3500,rpm
